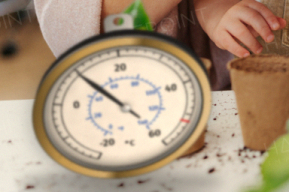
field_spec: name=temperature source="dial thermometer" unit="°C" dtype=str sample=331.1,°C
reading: 10,°C
